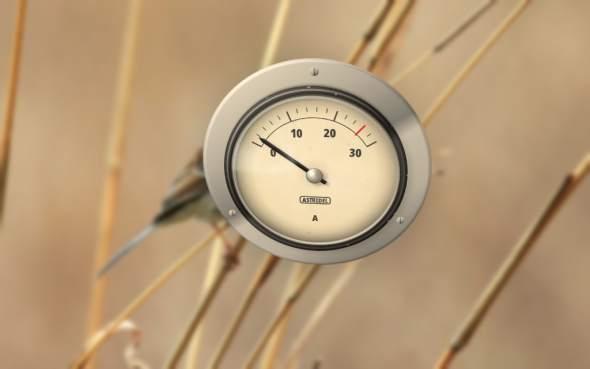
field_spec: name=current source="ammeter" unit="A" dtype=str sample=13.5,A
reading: 2,A
